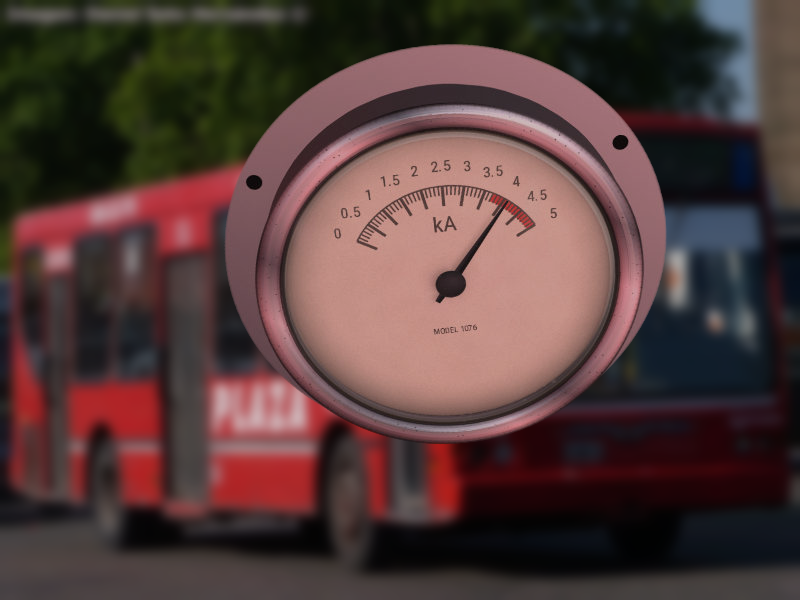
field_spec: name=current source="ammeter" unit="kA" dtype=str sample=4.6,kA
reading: 4,kA
